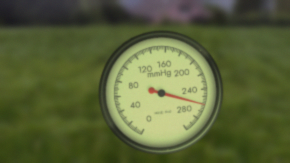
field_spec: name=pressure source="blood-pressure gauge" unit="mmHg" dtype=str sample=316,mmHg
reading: 260,mmHg
